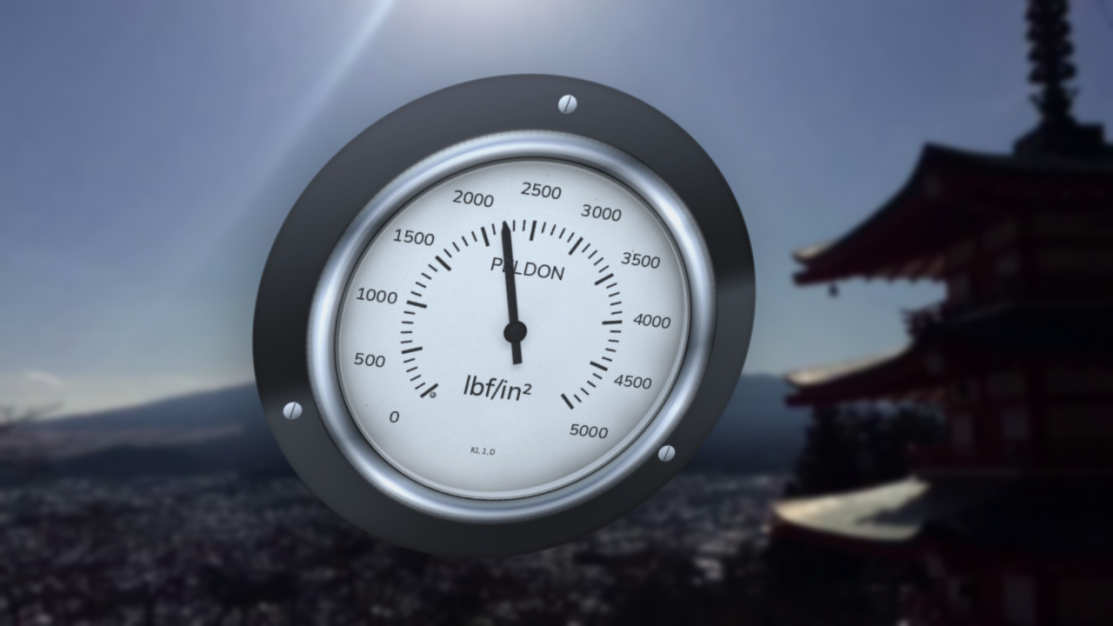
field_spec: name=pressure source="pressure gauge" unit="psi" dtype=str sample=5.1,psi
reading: 2200,psi
